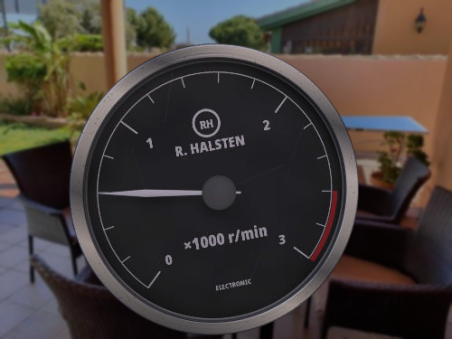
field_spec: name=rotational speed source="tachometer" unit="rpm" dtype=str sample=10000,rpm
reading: 600,rpm
